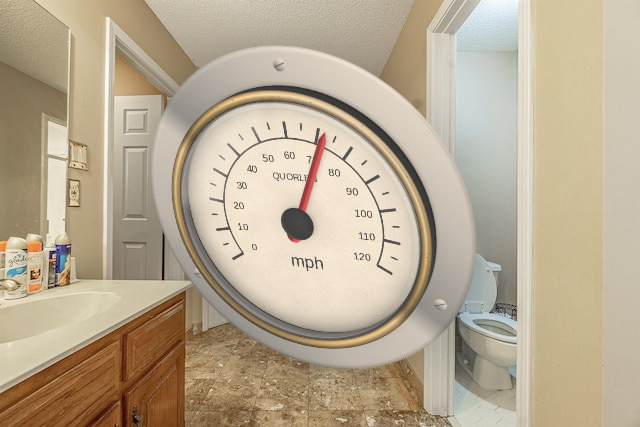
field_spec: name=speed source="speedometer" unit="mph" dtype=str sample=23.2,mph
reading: 72.5,mph
